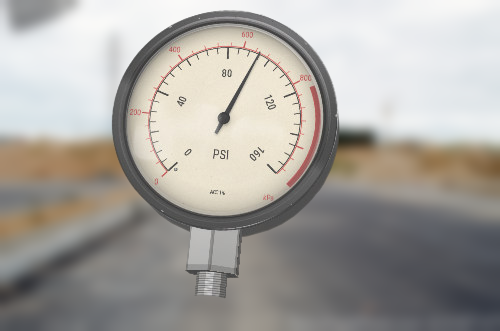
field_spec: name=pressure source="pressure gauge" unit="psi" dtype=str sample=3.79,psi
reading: 95,psi
